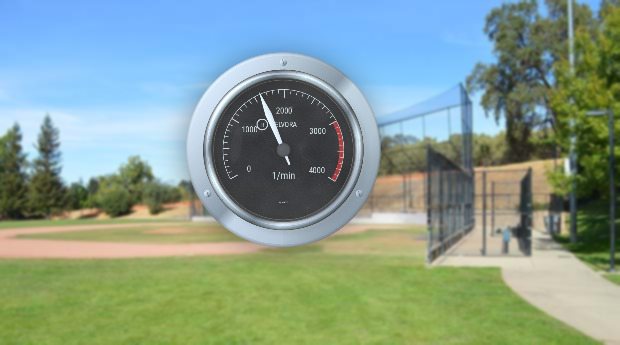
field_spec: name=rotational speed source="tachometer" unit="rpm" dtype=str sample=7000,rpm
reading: 1600,rpm
